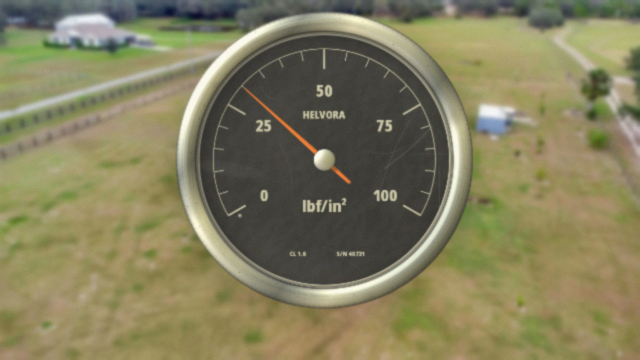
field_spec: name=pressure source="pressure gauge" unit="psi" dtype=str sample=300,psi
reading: 30,psi
